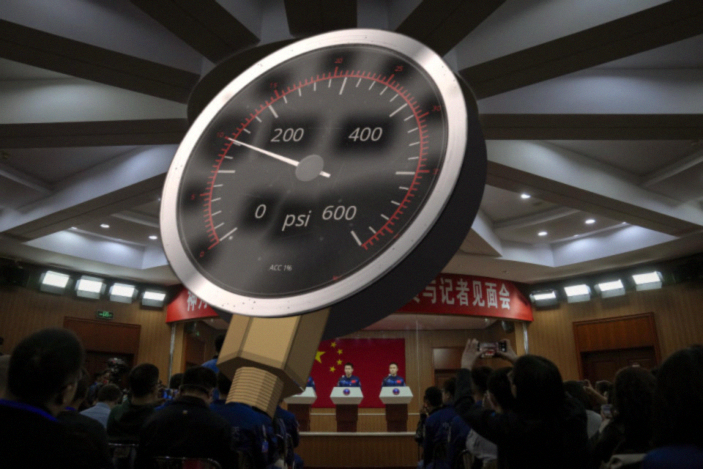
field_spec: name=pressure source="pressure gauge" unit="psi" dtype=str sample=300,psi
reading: 140,psi
